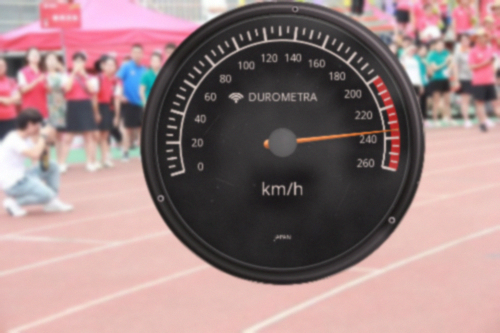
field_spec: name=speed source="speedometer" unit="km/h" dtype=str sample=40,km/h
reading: 235,km/h
